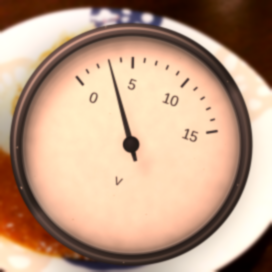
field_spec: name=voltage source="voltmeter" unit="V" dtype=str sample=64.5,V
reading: 3,V
